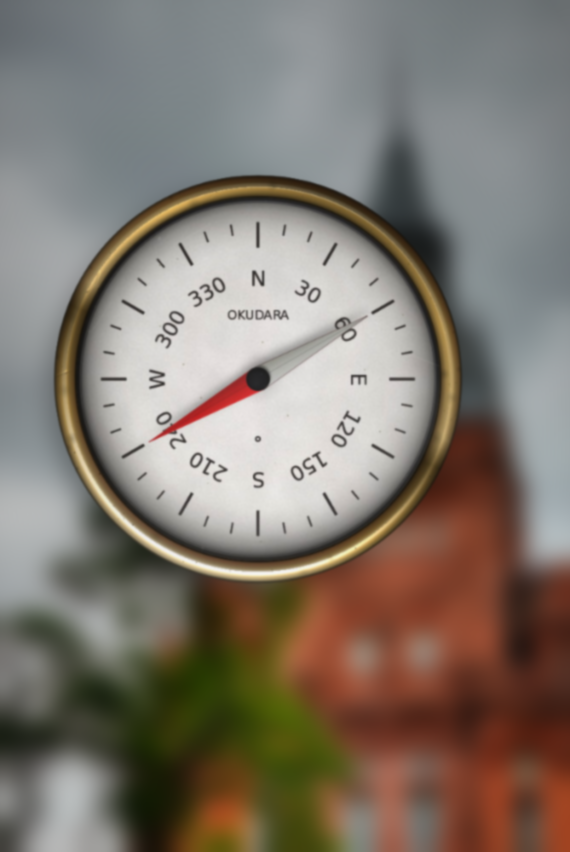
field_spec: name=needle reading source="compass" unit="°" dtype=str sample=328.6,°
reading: 240,°
